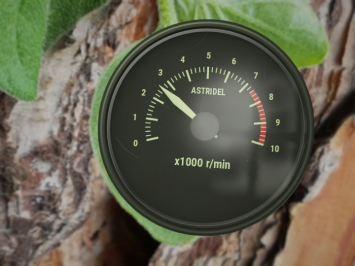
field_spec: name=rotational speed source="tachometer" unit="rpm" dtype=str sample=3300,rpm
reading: 2600,rpm
